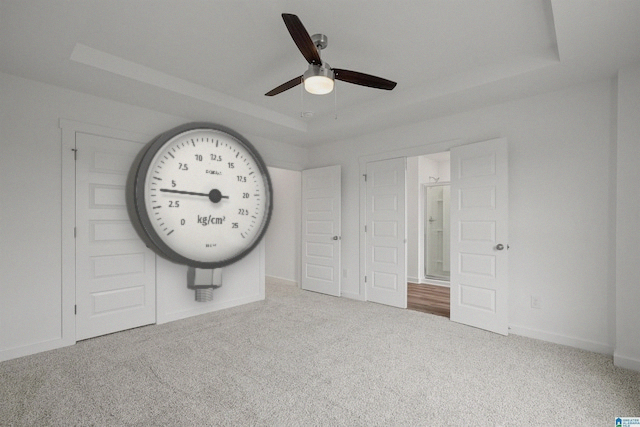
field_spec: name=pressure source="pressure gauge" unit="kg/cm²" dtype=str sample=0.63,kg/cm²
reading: 4,kg/cm²
